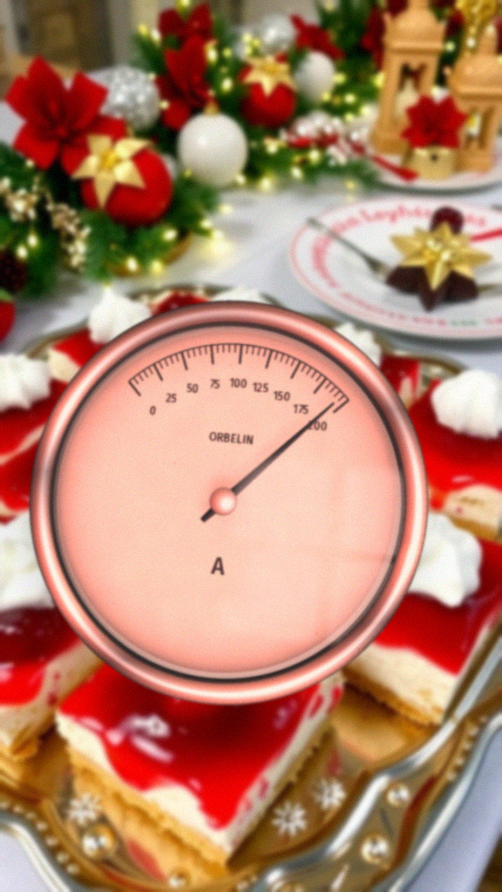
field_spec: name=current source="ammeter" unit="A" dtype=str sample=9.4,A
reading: 195,A
